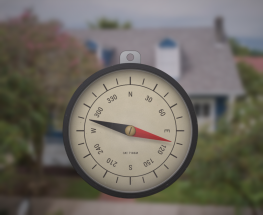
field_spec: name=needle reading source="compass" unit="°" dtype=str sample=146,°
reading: 105,°
